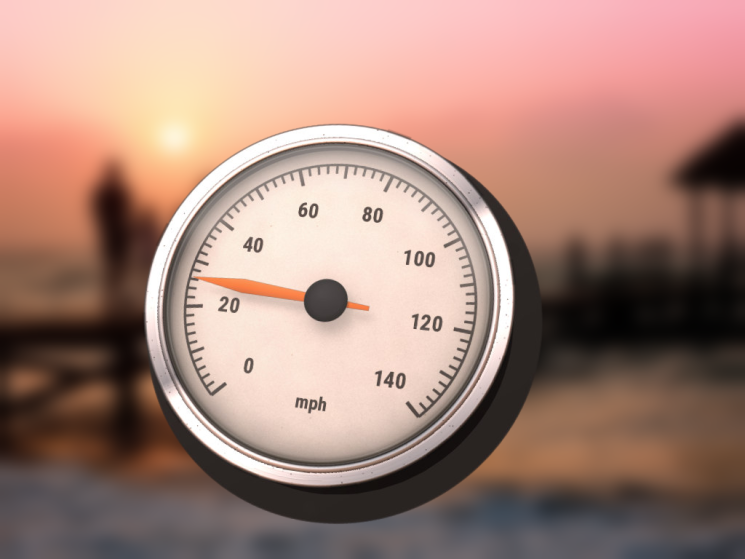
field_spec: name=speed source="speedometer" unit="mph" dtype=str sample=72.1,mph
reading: 26,mph
